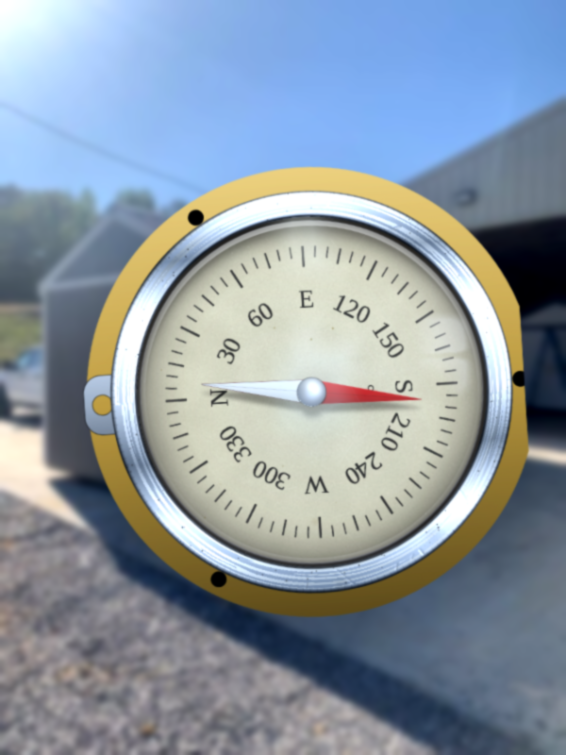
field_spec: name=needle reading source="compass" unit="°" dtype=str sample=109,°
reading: 187.5,°
